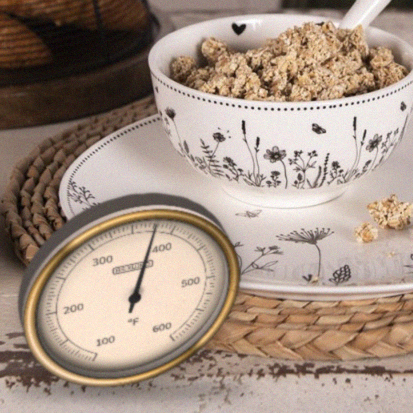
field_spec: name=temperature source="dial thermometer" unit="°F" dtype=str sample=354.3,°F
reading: 375,°F
